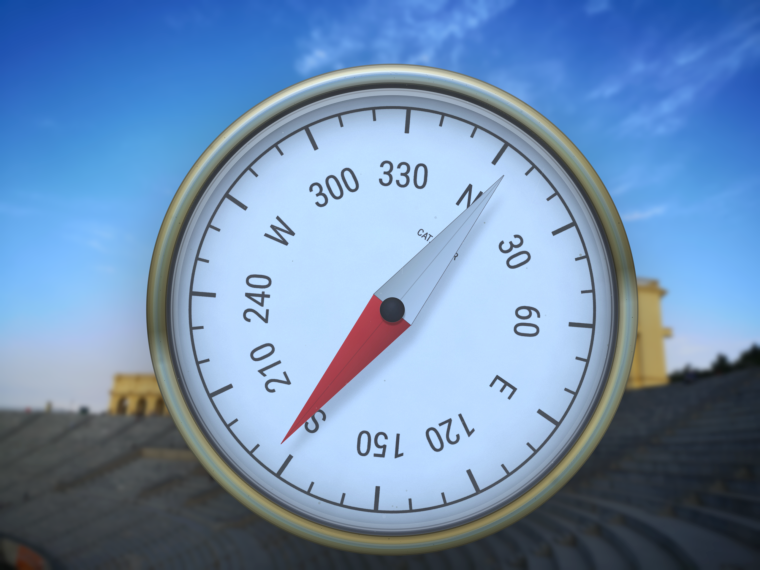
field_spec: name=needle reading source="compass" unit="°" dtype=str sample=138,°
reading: 185,°
